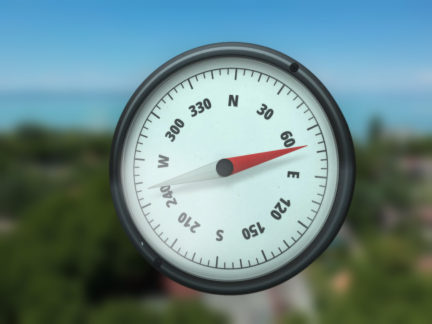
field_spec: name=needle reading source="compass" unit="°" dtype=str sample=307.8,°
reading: 70,°
